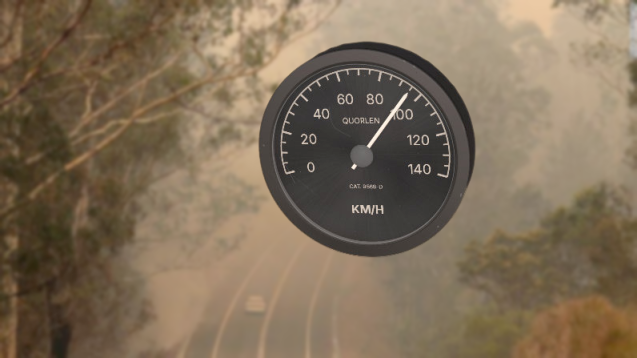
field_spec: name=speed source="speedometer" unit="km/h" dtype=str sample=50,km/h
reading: 95,km/h
